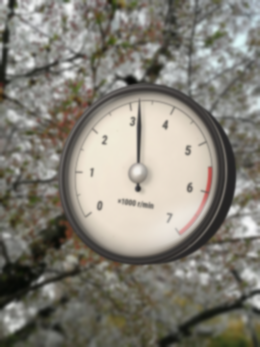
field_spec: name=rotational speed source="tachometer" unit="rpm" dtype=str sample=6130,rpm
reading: 3250,rpm
